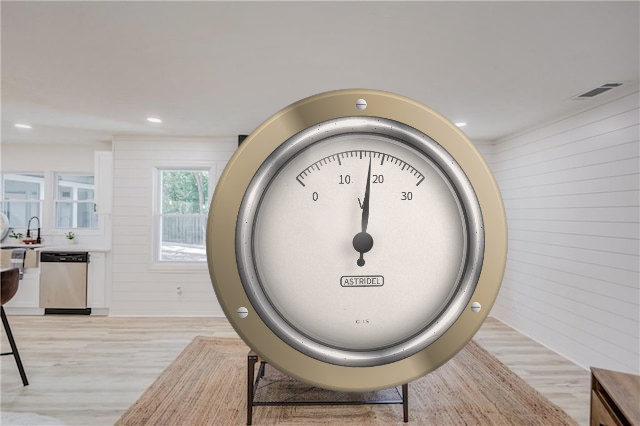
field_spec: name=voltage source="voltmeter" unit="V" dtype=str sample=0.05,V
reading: 17,V
